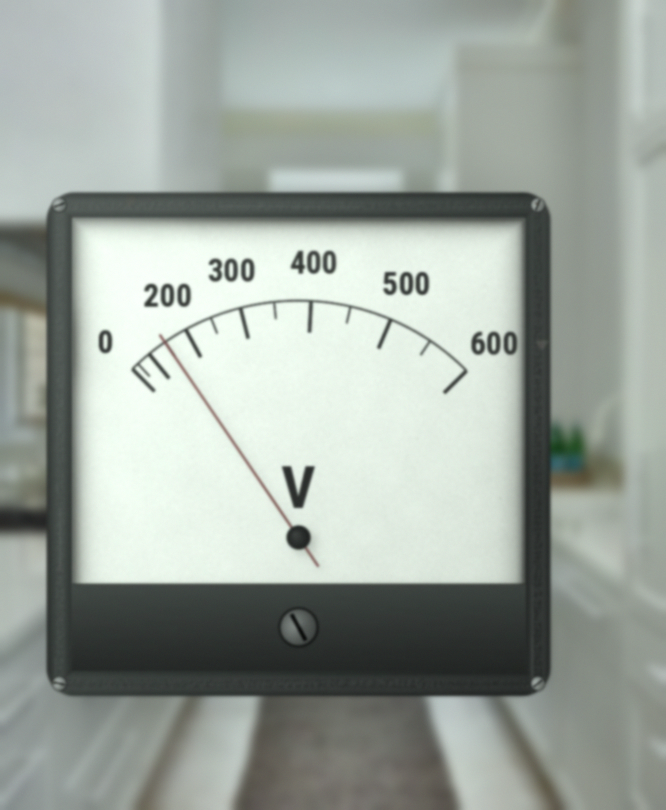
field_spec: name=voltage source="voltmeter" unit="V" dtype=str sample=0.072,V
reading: 150,V
